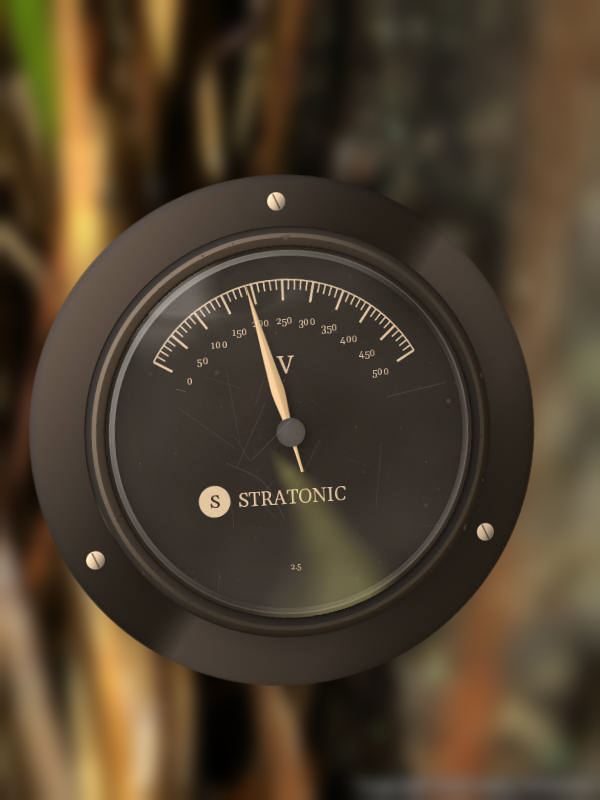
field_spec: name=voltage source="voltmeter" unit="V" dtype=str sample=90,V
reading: 190,V
